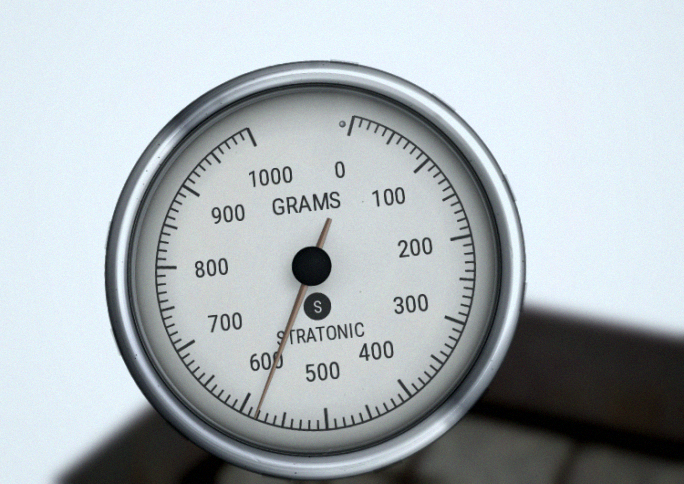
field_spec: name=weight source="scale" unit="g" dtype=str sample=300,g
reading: 580,g
